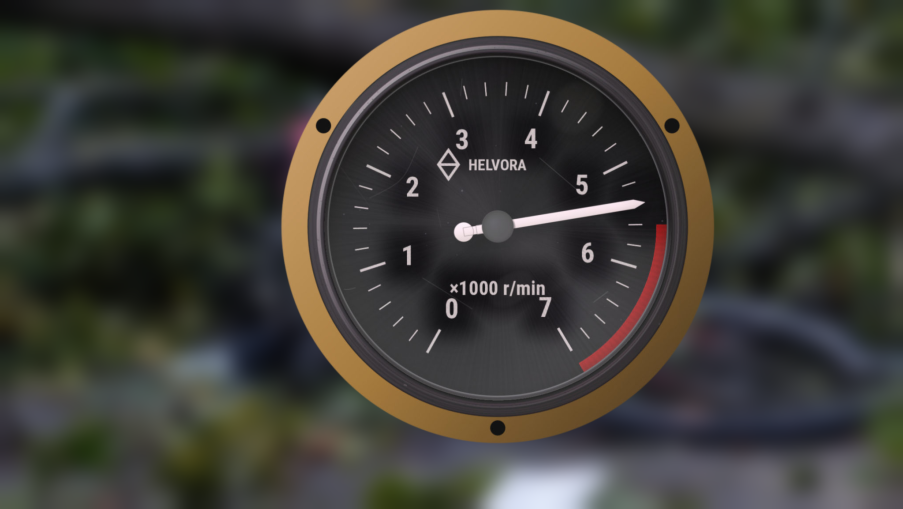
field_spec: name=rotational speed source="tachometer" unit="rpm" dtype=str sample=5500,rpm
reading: 5400,rpm
